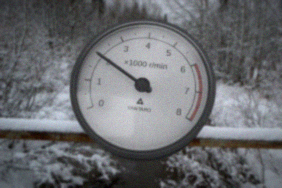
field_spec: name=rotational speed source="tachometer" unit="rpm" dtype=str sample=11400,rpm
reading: 2000,rpm
